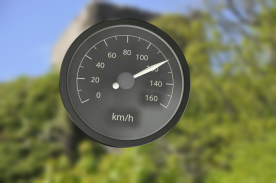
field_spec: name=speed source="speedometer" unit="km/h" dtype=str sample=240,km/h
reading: 120,km/h
